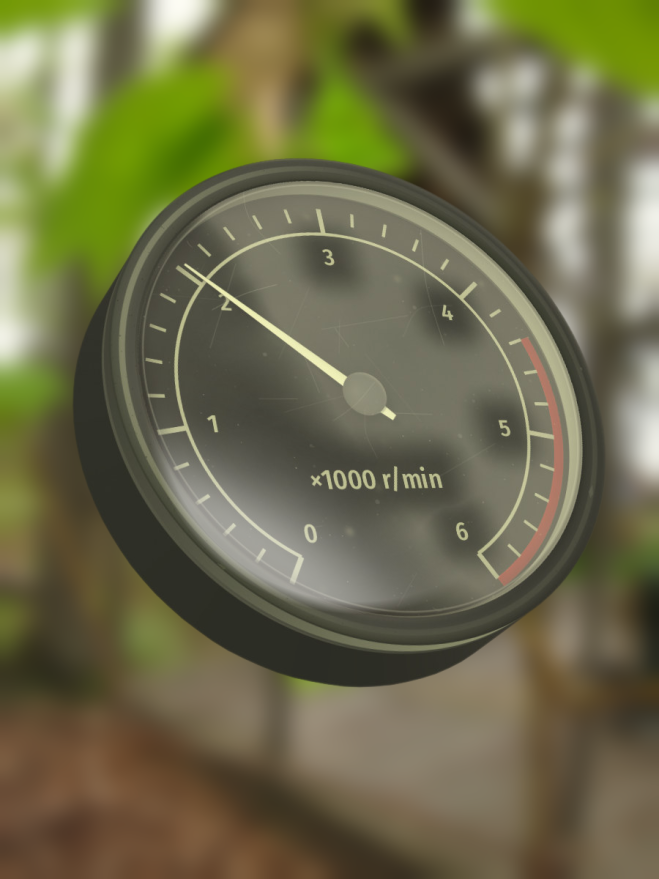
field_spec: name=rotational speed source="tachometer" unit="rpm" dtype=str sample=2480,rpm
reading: 2000,rpm
